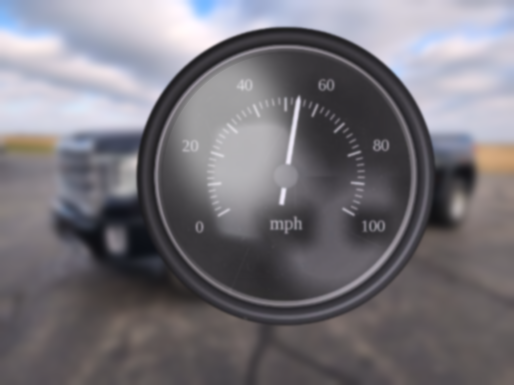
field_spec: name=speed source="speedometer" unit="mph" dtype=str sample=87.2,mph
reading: 54,mph
